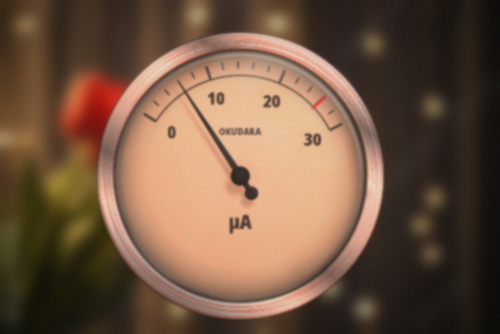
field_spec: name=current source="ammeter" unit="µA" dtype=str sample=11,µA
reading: 6,µA
